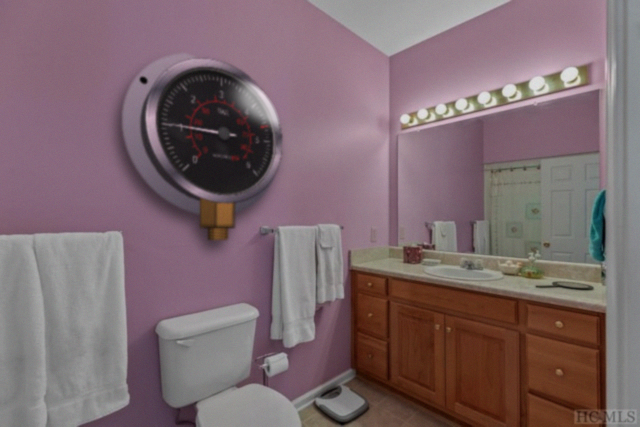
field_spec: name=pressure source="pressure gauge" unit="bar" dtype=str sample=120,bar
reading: 1,bar
